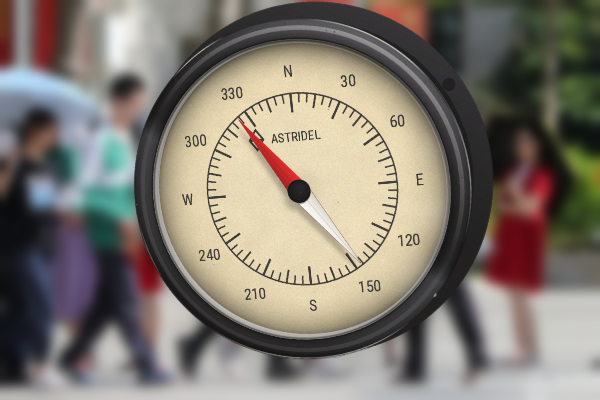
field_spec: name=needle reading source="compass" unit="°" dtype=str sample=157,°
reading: 325,°
